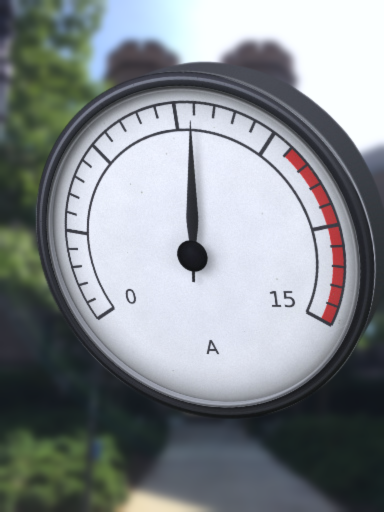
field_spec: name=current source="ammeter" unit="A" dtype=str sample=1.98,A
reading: 8,A
